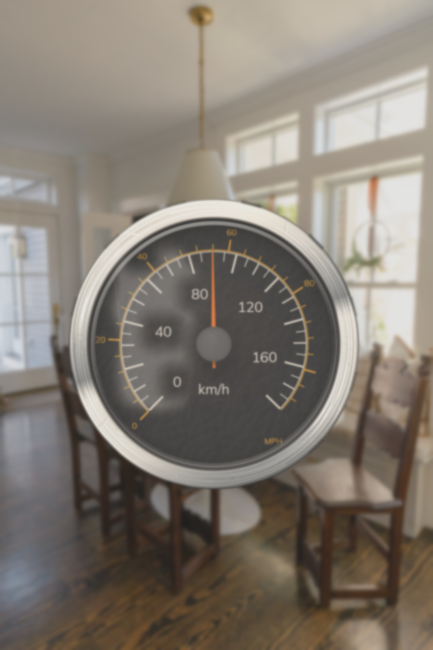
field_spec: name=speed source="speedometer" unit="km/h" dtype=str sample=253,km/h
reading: 90,km/h
